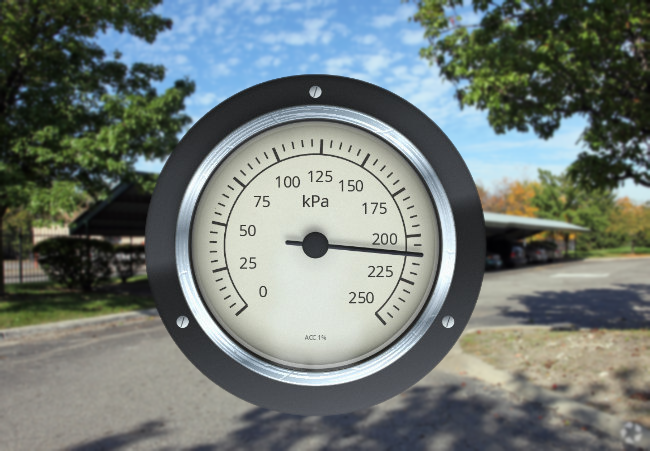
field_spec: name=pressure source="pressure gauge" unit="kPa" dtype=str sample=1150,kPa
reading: 210,kPa
